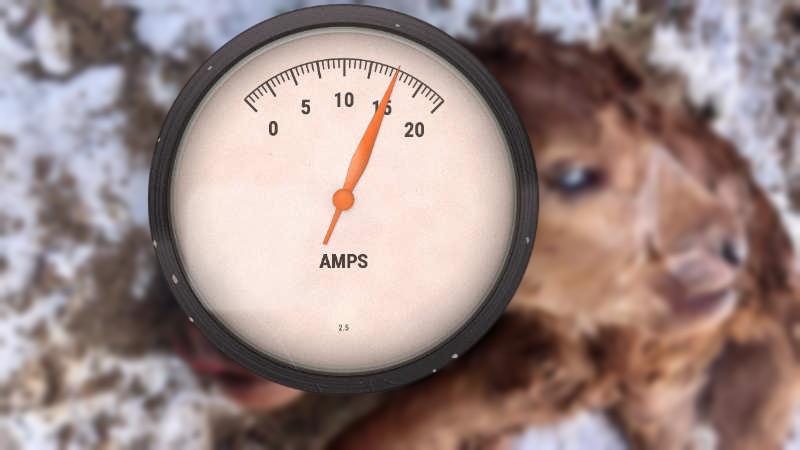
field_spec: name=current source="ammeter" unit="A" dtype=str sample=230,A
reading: 15,A
